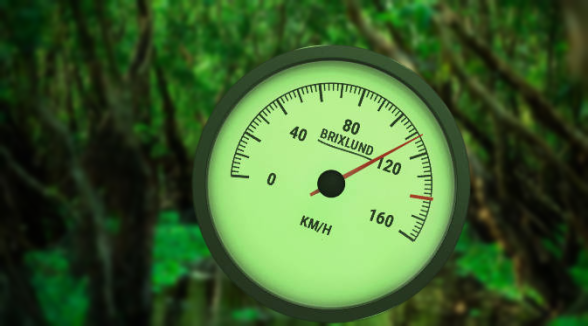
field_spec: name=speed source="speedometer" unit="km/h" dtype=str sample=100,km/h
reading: 112,km/h
